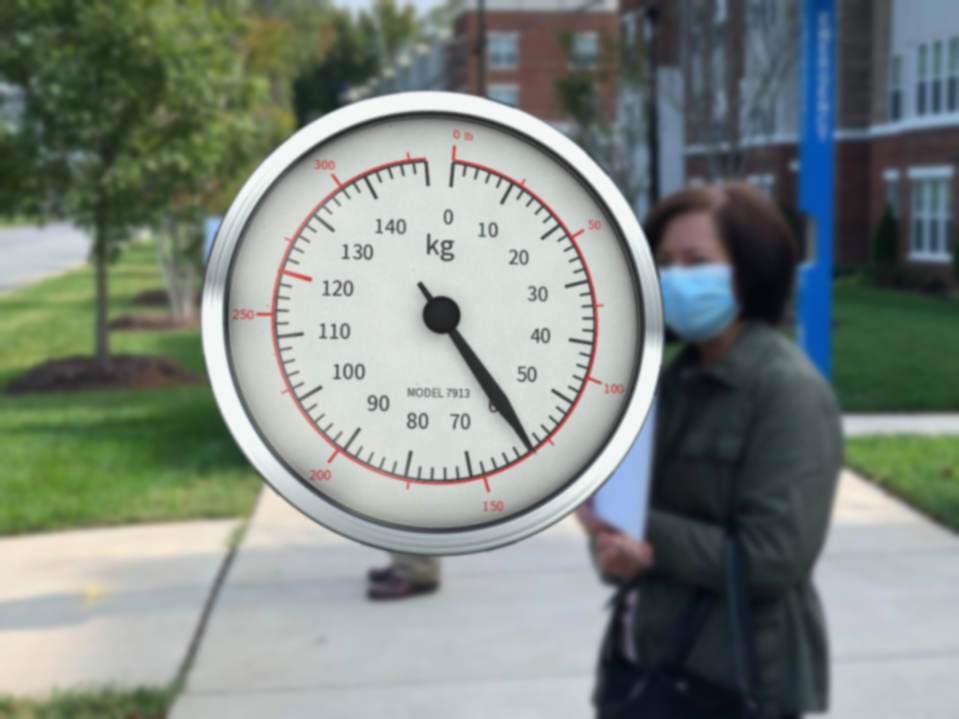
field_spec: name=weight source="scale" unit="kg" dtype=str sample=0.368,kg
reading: 60,kg
